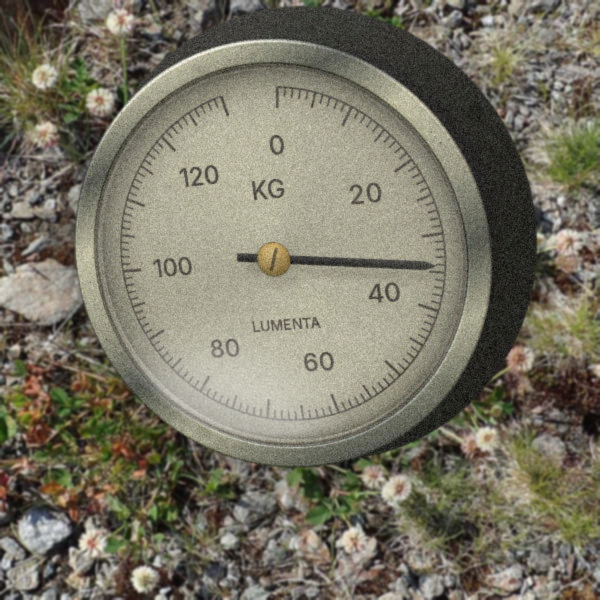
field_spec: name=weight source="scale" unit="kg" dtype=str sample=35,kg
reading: 34,kg
